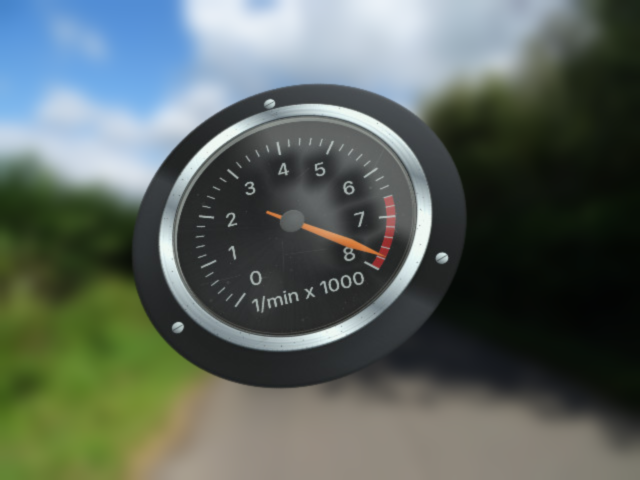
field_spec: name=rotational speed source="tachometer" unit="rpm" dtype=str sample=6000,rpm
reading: 7800,rpm
